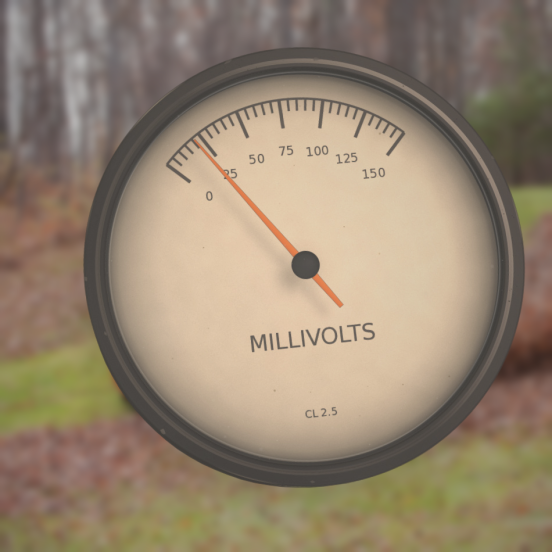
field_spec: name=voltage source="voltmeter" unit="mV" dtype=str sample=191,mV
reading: 20,mV
